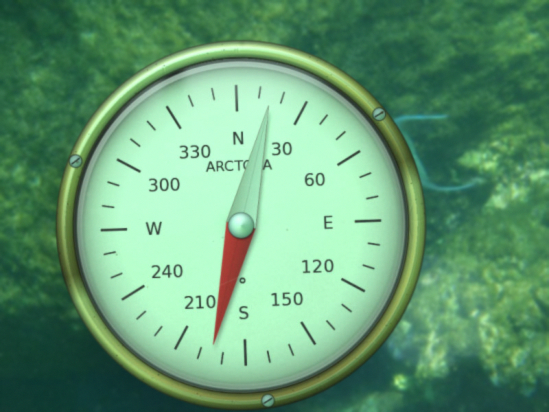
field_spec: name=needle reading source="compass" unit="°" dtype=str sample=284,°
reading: 195,°
